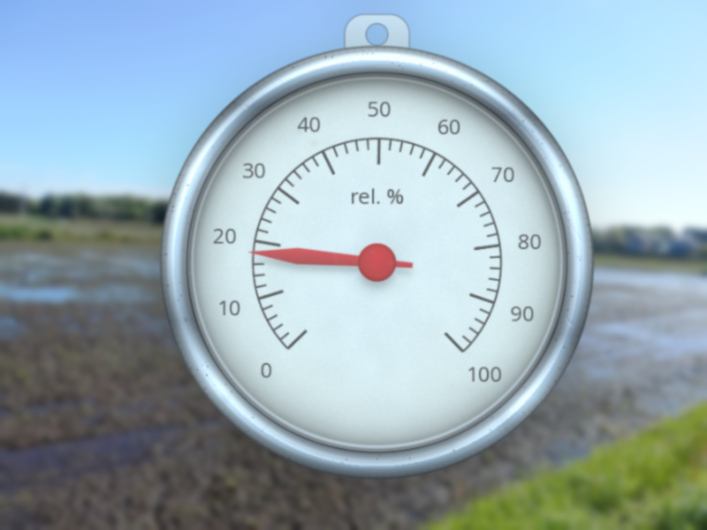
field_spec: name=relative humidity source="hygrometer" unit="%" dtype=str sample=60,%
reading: 18,%
